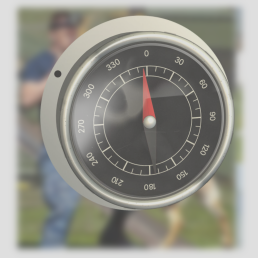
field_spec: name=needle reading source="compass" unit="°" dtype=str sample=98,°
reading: 355,°
